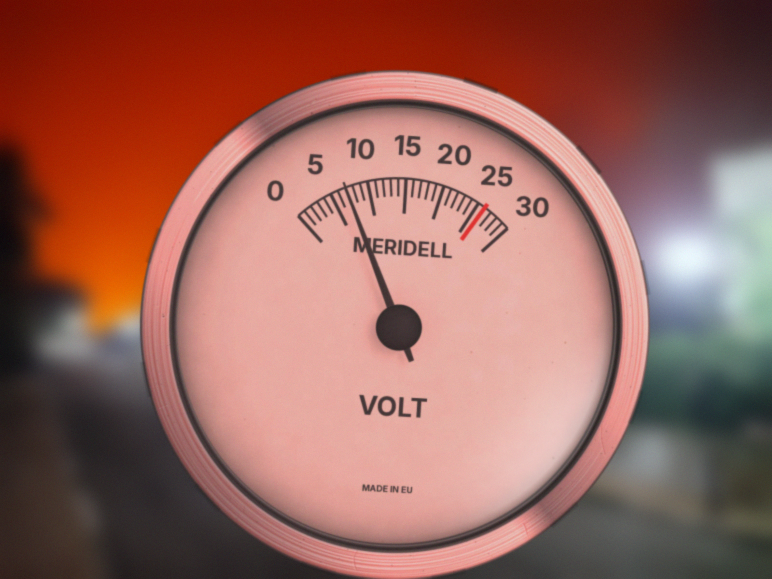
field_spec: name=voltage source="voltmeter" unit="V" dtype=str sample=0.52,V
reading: 7,V
